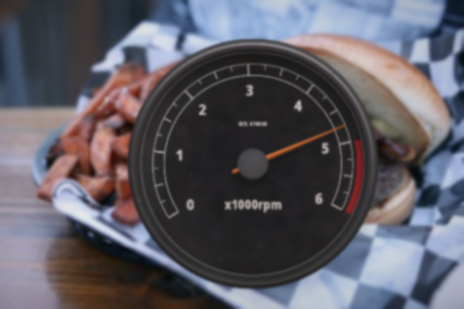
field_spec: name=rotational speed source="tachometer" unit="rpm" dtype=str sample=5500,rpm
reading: 4750,rpm
